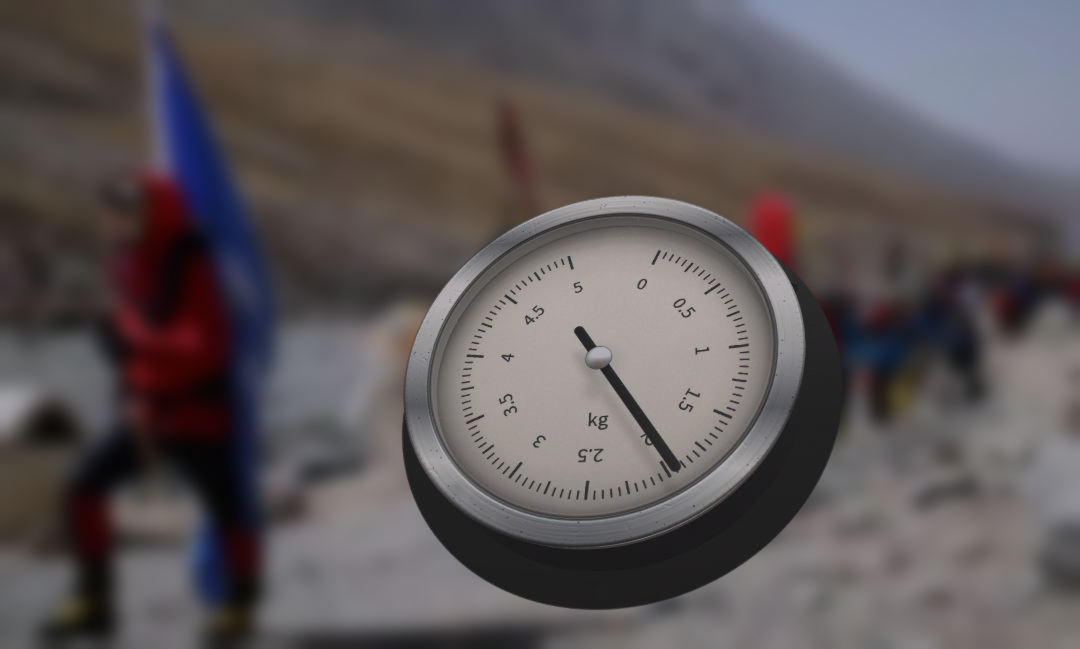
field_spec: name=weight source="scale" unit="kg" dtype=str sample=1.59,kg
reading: 1.95,kg
